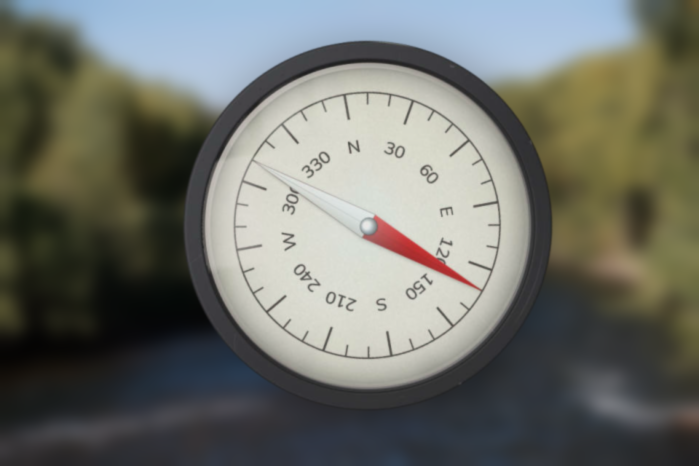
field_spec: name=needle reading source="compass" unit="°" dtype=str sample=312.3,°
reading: 130,°
